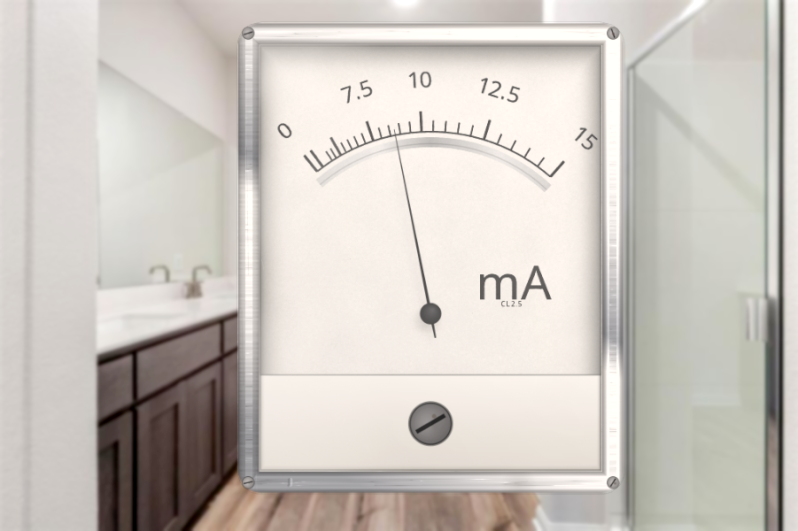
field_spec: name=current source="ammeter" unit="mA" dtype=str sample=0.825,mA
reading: 8.75,mA
